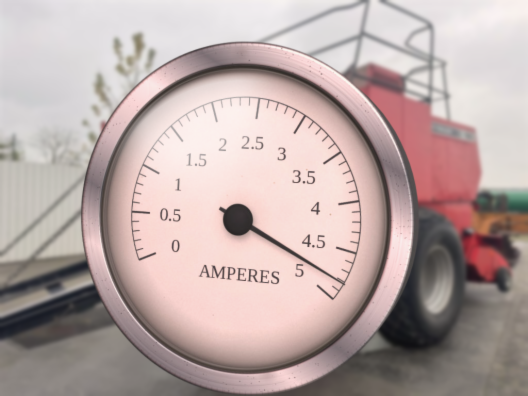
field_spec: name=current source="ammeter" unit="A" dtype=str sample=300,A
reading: 4.8,A
